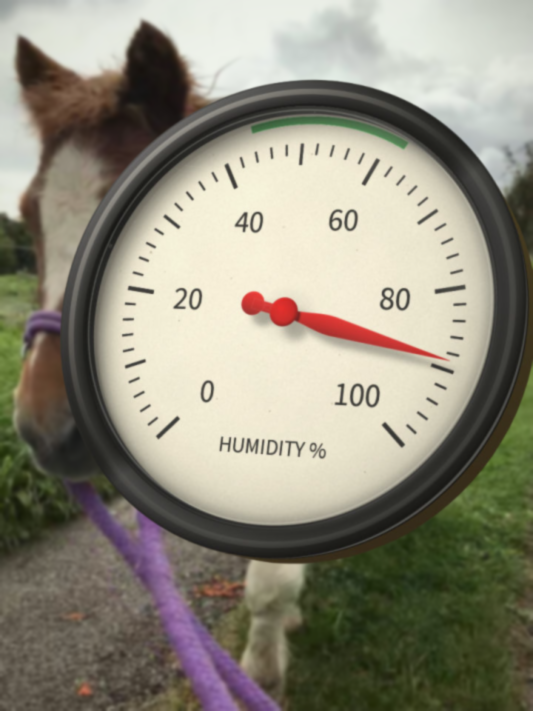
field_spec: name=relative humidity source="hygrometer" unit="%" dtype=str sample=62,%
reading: 89,%
